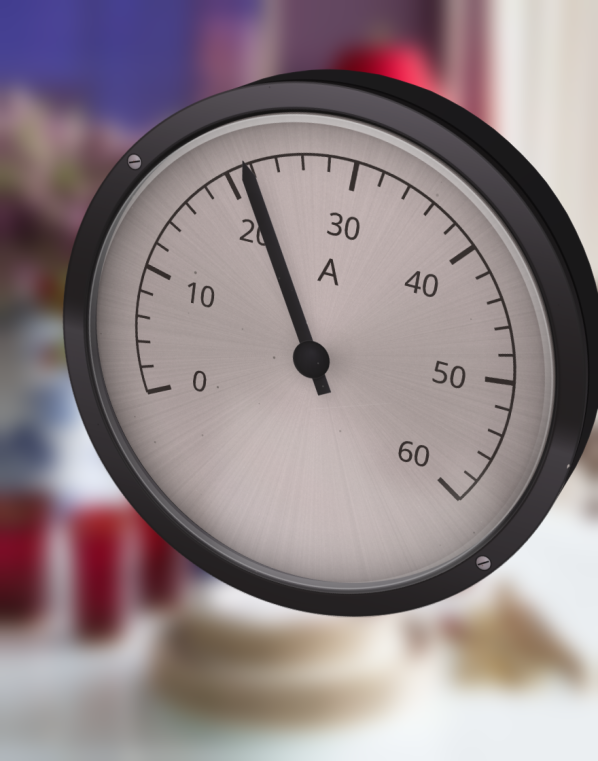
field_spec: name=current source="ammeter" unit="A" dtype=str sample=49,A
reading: 22,A
